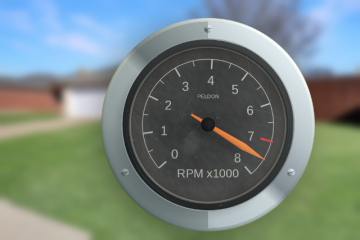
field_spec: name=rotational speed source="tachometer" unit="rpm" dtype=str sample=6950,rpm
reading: 7500,rpm
